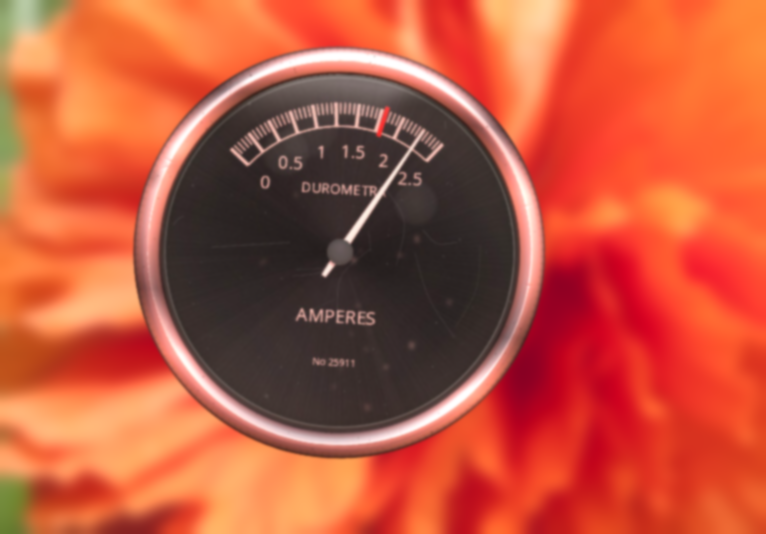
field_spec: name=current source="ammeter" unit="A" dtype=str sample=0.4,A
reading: 2.25,A
